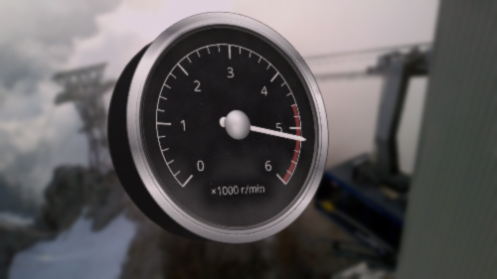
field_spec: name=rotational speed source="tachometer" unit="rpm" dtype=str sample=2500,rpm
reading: 5200,rpm
